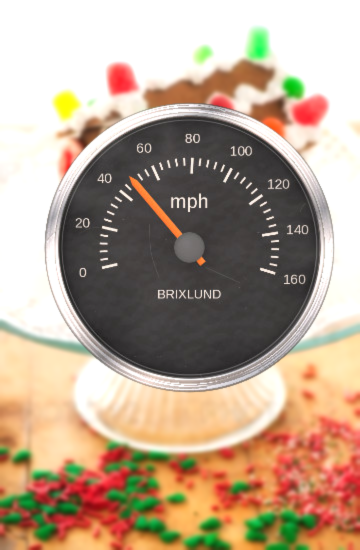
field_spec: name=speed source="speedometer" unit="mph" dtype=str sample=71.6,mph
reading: 48,mph
